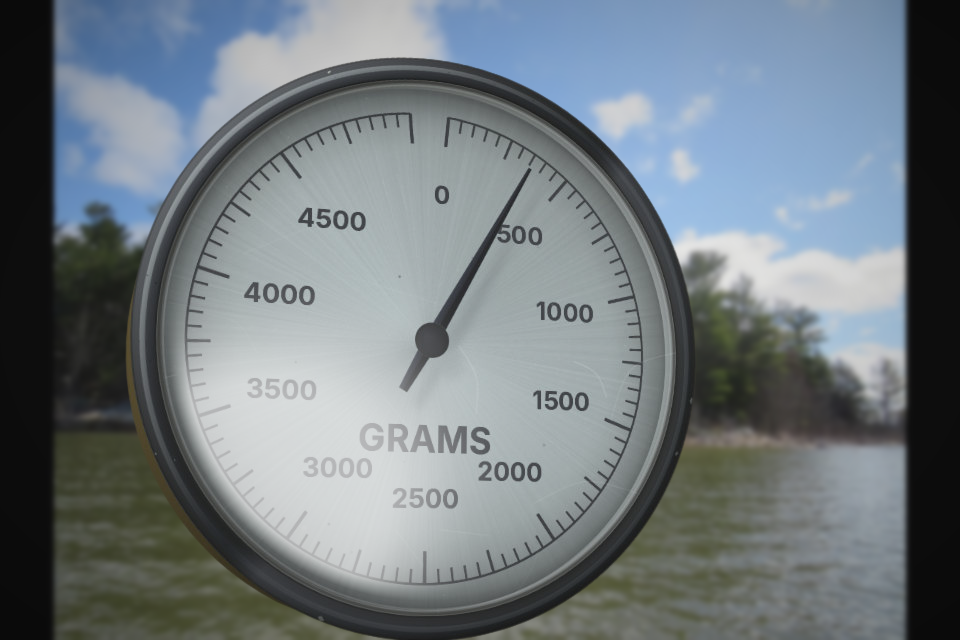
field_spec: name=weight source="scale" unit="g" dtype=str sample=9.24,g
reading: 350,g
